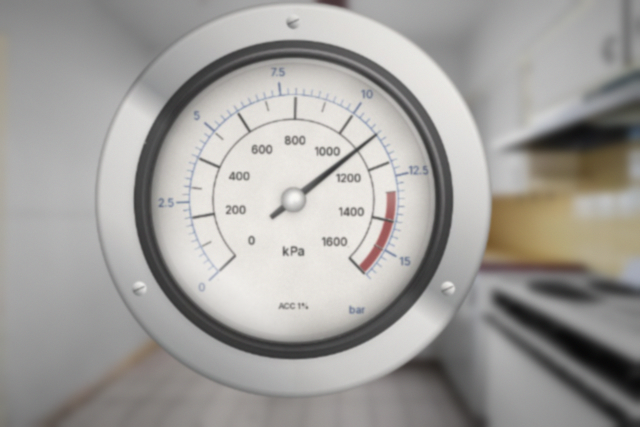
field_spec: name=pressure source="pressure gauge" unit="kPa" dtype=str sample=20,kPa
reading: 1100,kPa
